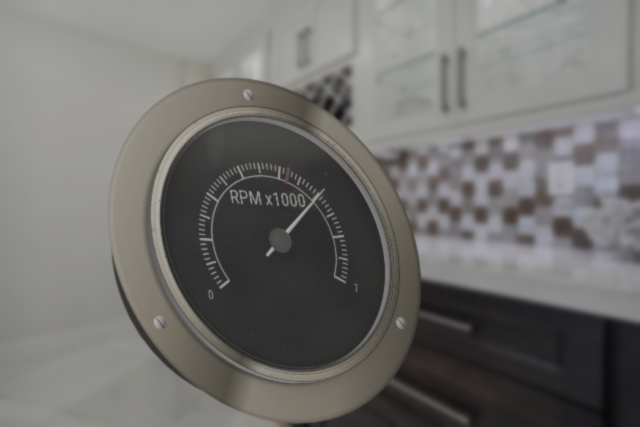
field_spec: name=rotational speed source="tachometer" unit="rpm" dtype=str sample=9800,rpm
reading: 5000,rpm
